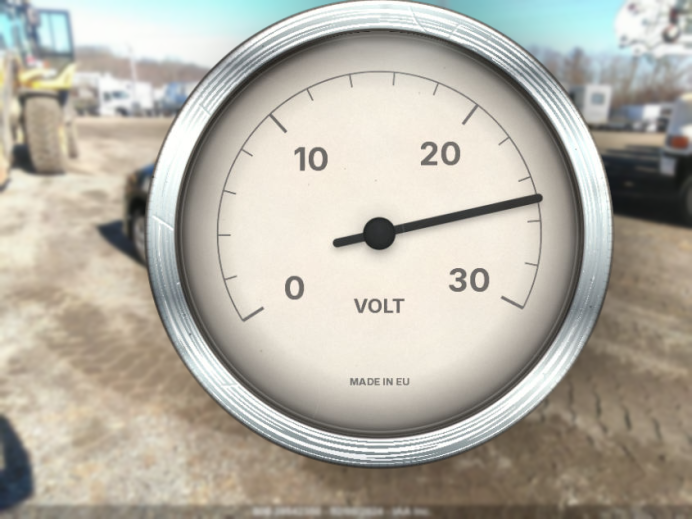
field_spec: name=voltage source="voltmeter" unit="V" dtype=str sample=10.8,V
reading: 25,V
